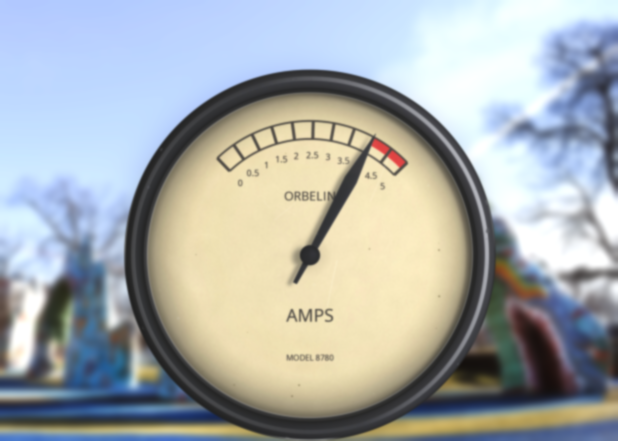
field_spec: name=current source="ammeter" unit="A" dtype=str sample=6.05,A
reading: 4,A
